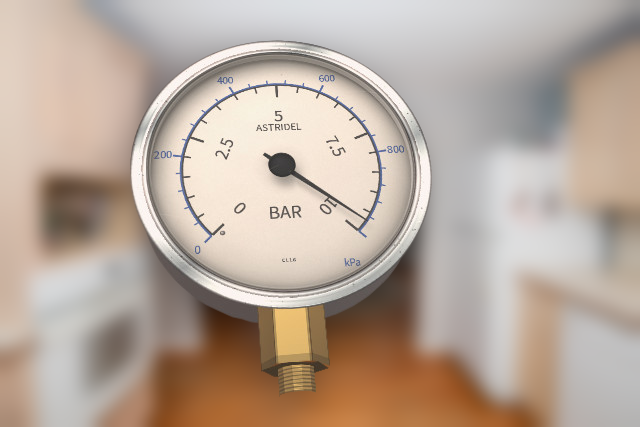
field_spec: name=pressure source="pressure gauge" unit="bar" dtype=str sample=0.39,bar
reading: 9.75,bar
